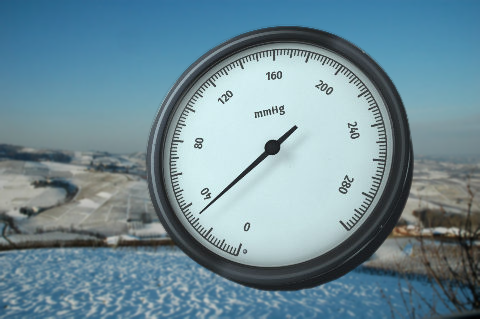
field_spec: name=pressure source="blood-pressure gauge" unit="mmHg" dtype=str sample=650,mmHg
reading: 30,mmHg
